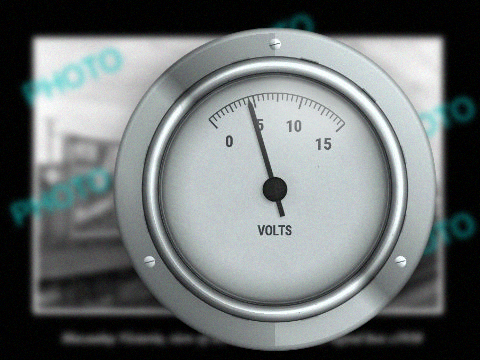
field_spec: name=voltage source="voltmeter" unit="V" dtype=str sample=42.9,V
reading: 4.5,V
